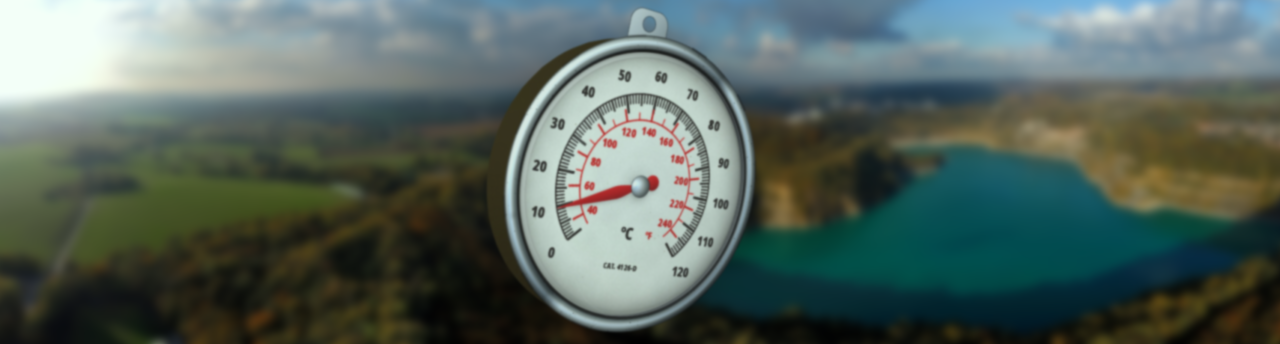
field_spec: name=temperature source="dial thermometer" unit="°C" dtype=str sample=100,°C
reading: 10,°C
